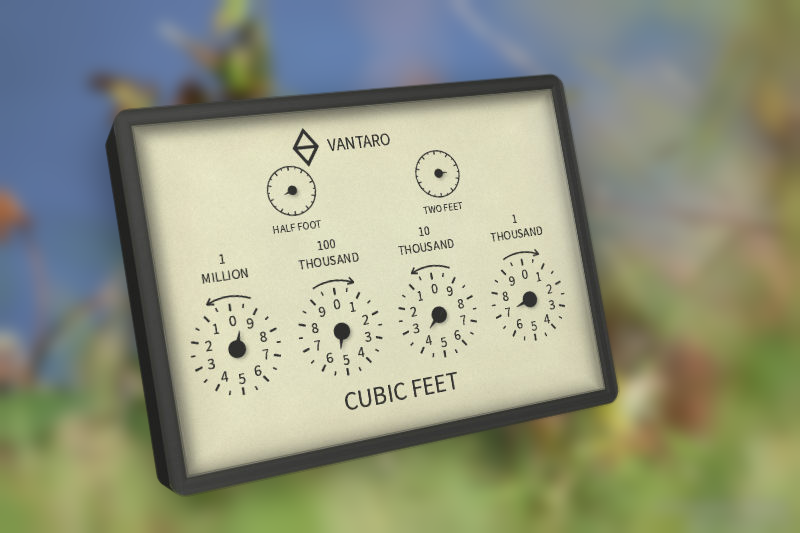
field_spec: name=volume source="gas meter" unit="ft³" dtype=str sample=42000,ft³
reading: 953700,ft³
